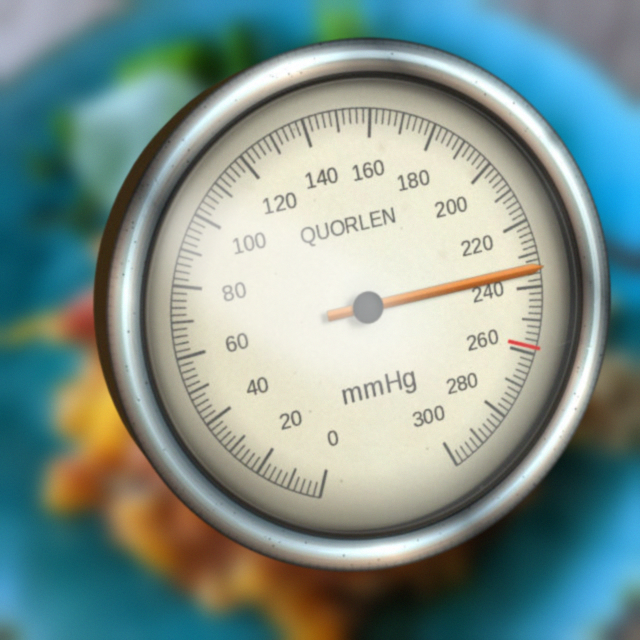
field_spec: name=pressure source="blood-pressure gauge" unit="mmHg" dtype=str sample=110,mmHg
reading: 234,mmHg
